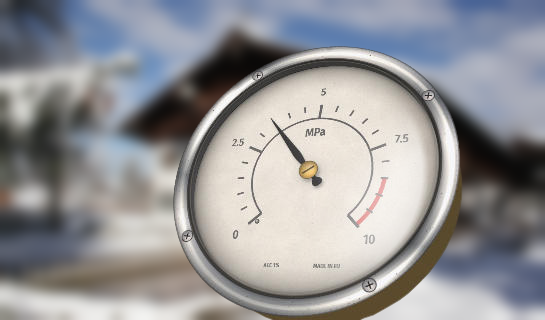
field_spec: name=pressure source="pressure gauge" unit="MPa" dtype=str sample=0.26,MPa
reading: 3.5,MPa
